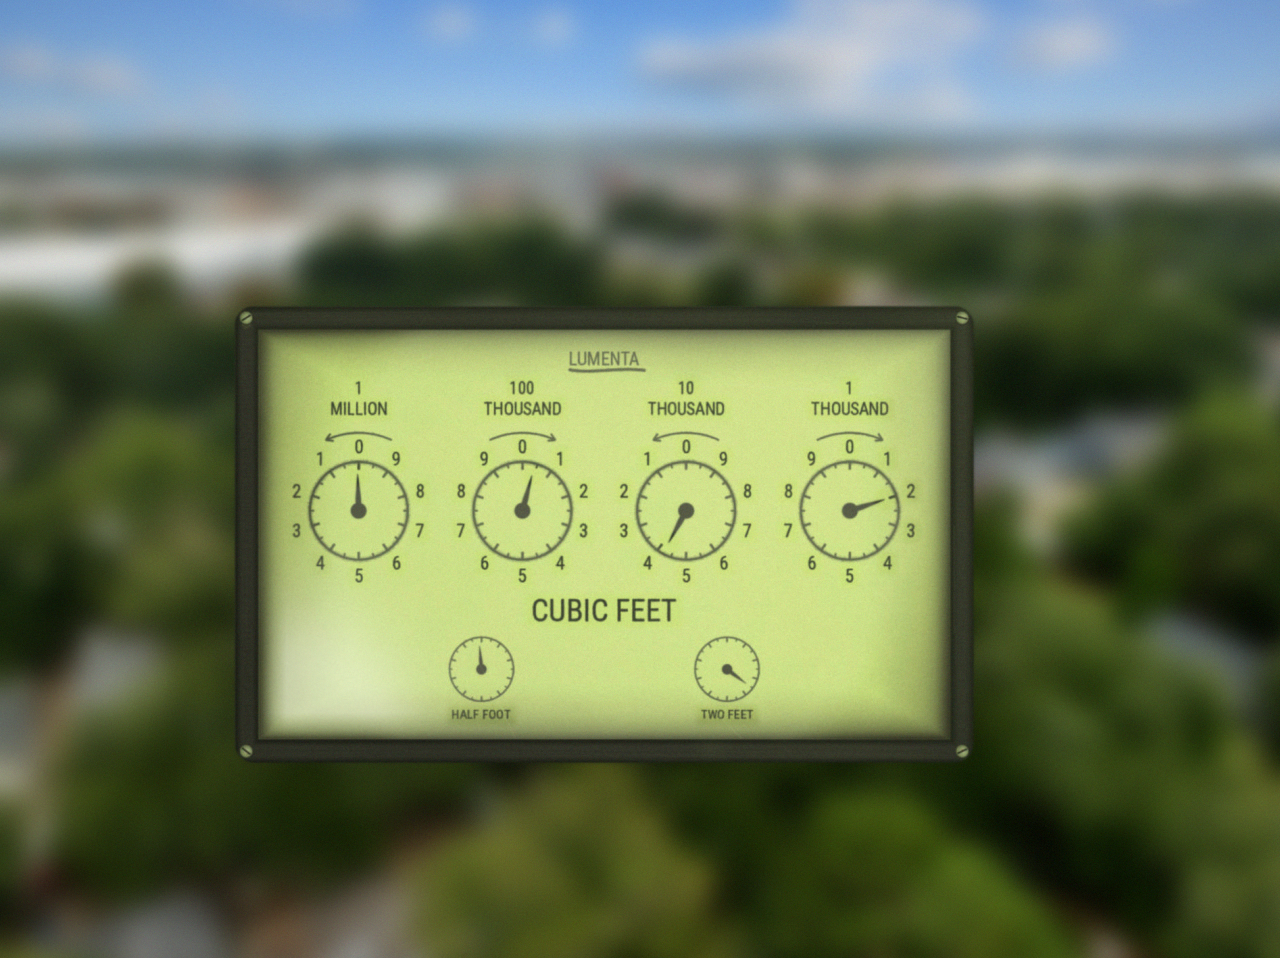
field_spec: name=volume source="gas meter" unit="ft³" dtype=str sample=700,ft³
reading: 4200,ft³
